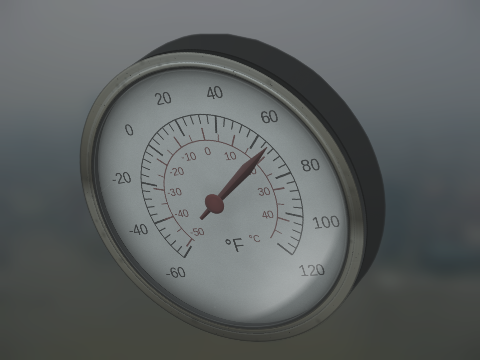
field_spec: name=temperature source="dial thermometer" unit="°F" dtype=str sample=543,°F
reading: 66,°F
